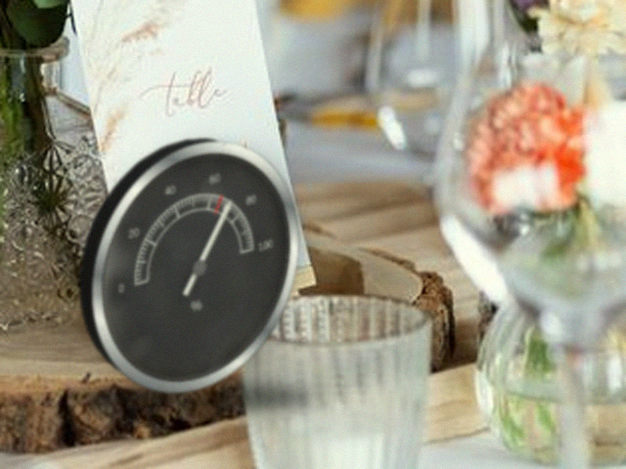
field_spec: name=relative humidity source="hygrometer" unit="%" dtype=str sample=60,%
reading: 70,%
